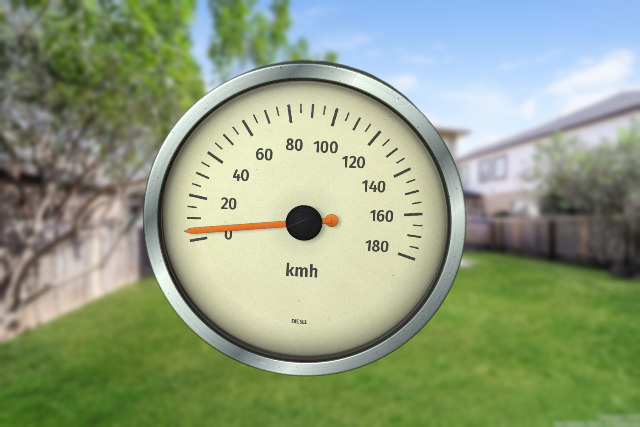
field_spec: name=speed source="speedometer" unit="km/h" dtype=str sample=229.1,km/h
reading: 5,km/h
